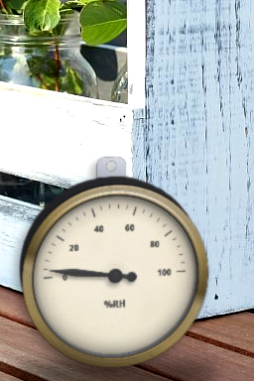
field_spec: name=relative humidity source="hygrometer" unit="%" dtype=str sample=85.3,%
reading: 4,%
